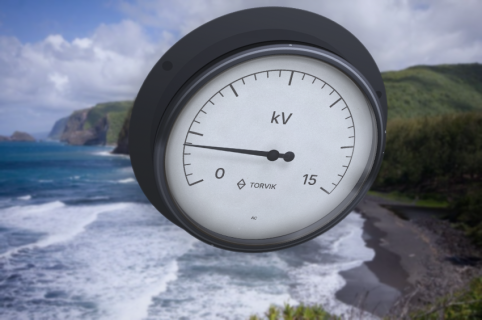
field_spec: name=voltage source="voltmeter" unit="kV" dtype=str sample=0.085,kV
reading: 2,kV
